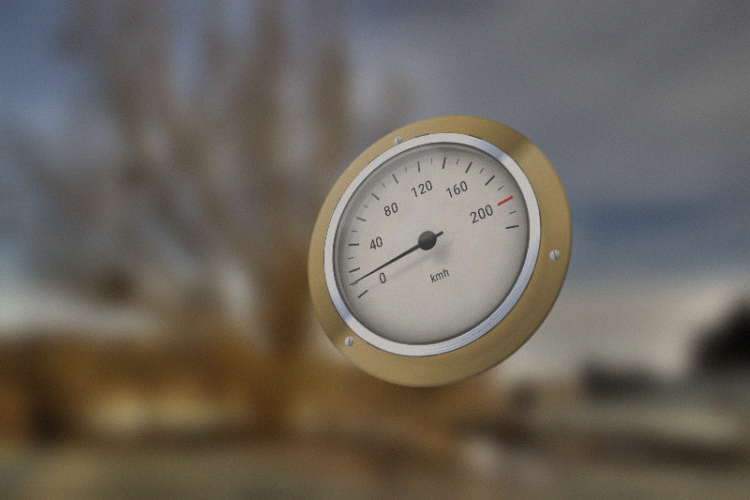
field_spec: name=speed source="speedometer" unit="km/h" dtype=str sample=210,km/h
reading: 10,km/h
